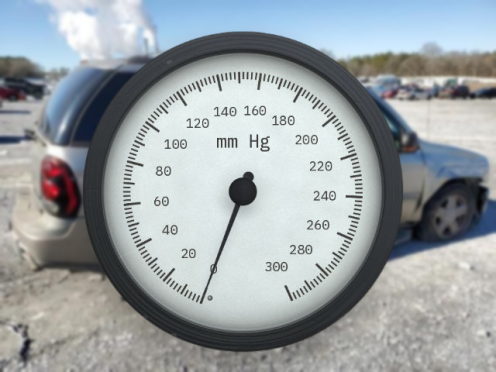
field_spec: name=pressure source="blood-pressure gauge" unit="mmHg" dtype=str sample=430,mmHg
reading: 0,mmHg
